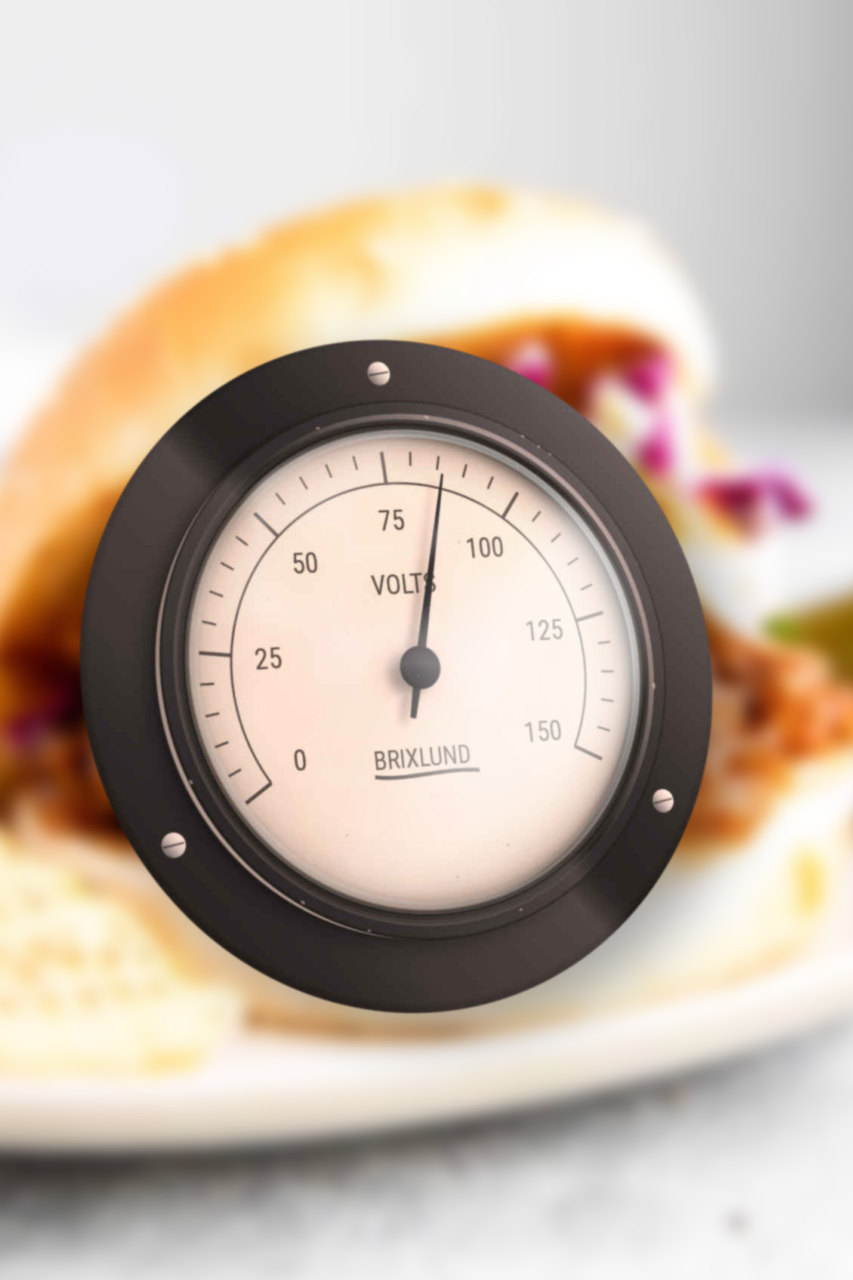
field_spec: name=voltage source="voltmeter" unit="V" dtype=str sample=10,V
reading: 85,V
